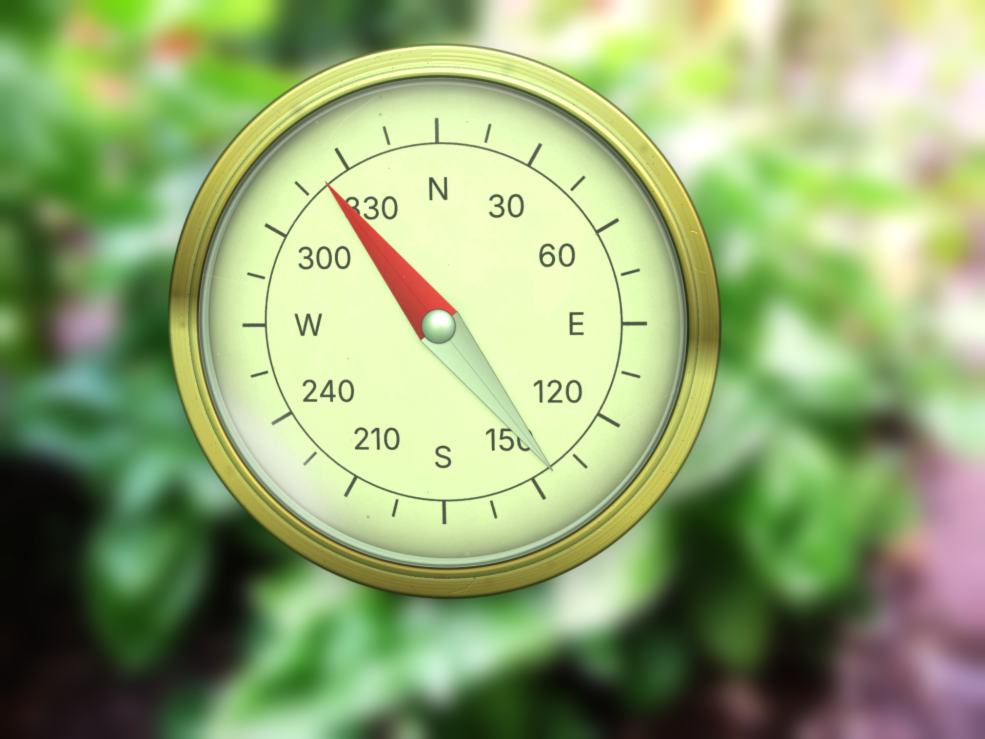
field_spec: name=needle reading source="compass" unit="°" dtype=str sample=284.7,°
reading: 322.5,°
